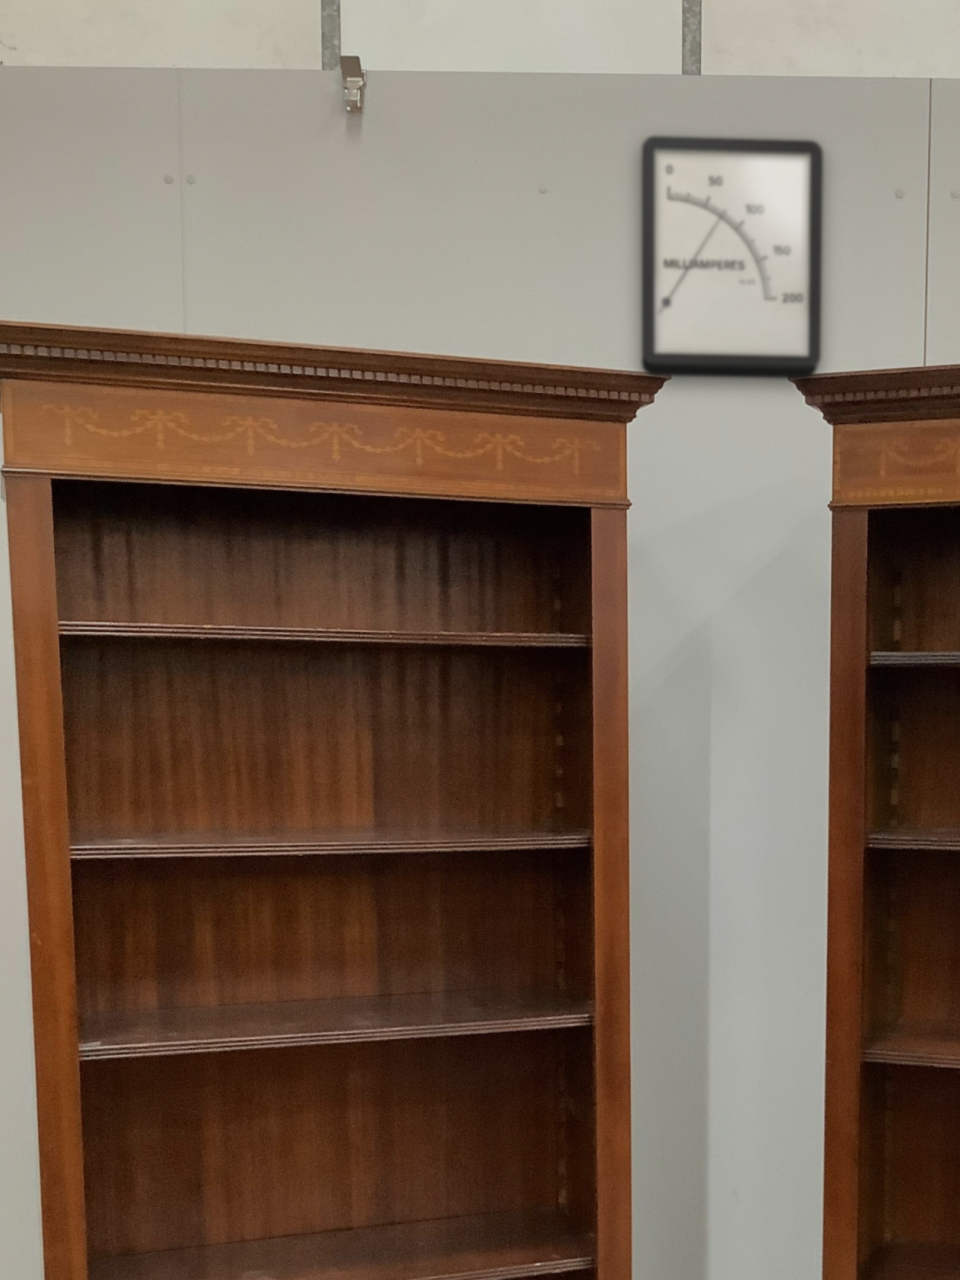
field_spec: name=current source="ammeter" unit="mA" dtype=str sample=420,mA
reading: 75,mA
